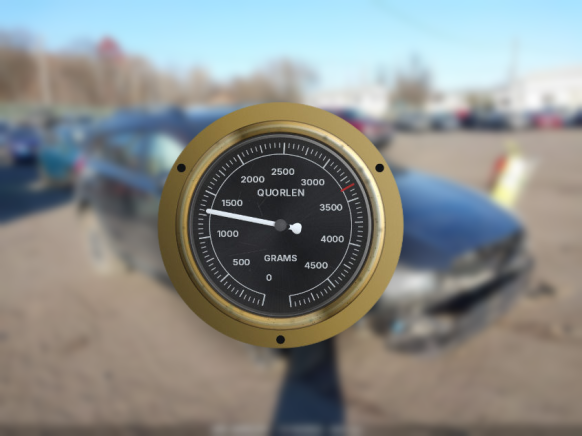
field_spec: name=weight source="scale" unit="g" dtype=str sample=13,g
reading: 1300,g
